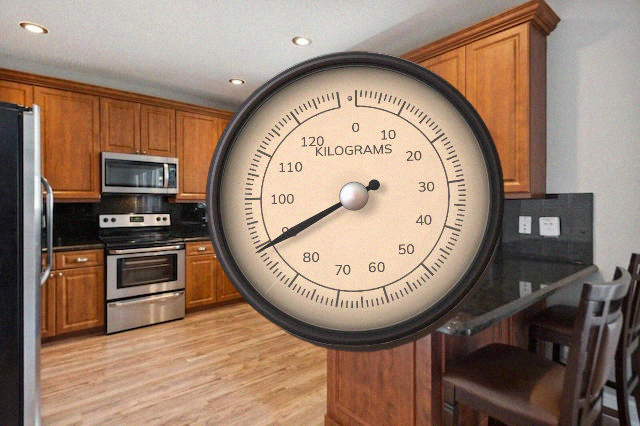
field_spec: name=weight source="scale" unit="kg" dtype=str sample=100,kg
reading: 89,kg
